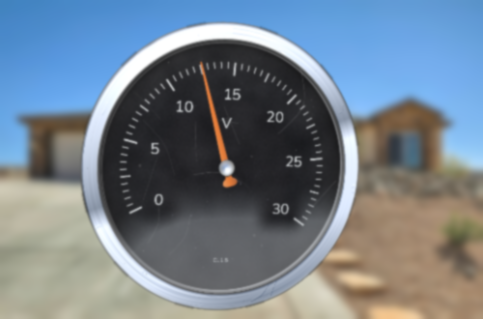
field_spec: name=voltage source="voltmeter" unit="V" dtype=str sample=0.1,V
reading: 12.5,V
